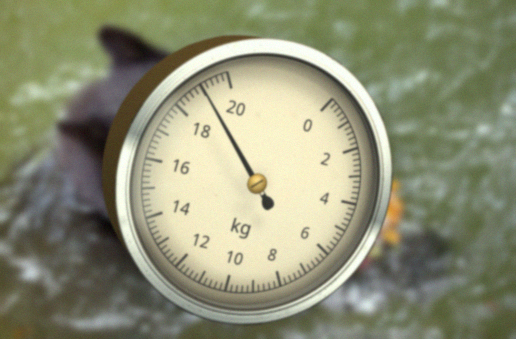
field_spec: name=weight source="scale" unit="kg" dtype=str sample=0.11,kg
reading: 19,kg
